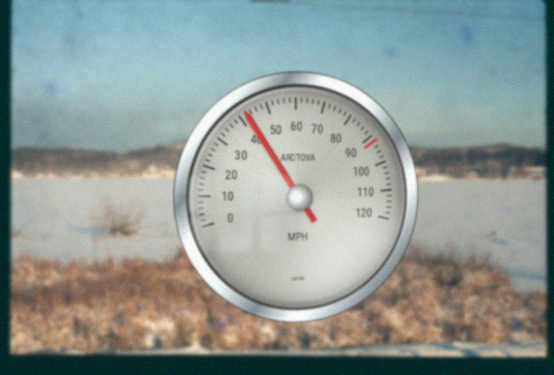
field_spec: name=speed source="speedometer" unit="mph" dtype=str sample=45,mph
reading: 42,mph
